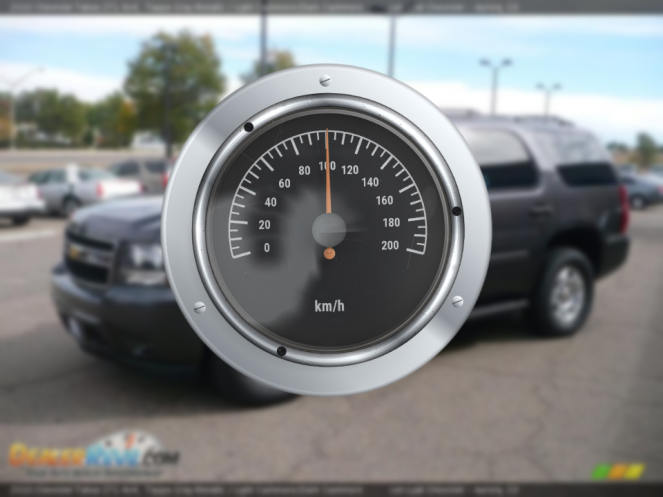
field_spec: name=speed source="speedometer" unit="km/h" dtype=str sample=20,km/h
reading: 100,km/h
